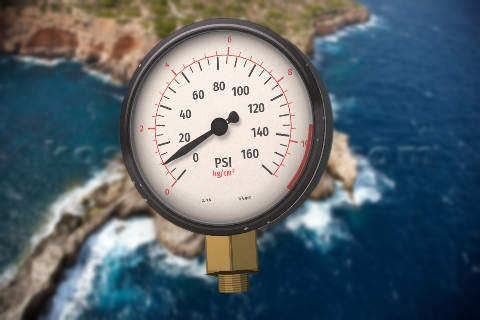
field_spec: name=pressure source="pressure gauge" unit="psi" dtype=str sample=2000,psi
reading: 10,psi
